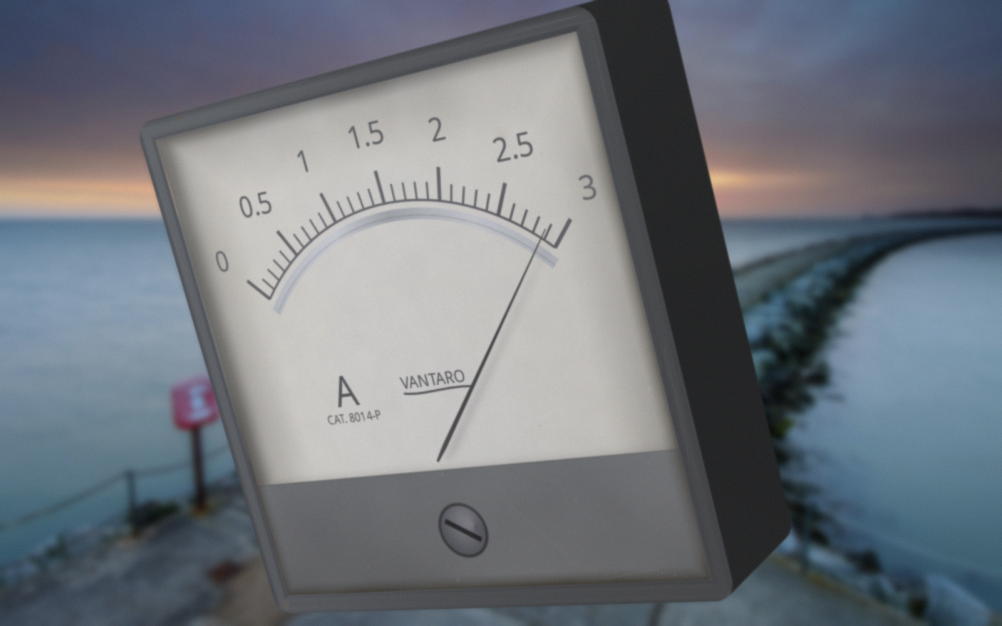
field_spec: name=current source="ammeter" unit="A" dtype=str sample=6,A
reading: 2.9,A
